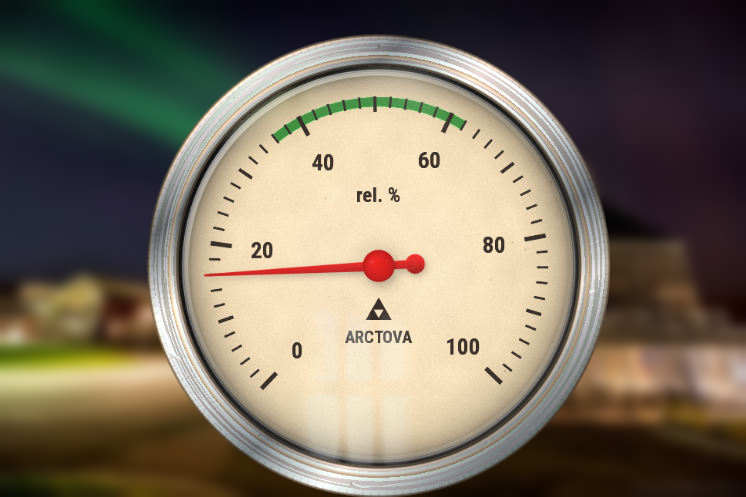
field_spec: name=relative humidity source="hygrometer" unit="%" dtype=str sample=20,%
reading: 16,%
